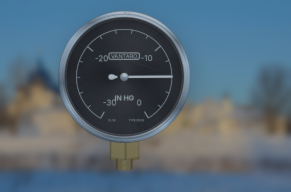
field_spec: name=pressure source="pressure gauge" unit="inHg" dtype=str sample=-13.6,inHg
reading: -6,inHg
